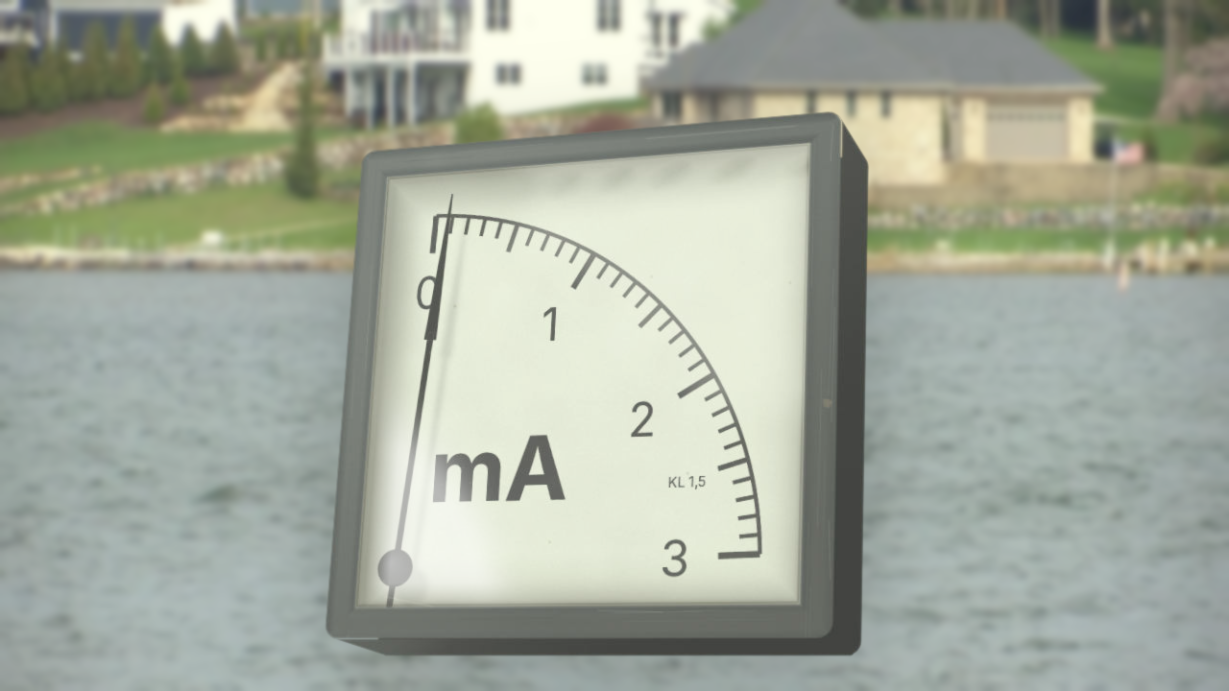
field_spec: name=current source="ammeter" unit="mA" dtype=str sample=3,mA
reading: 0.1,mA
